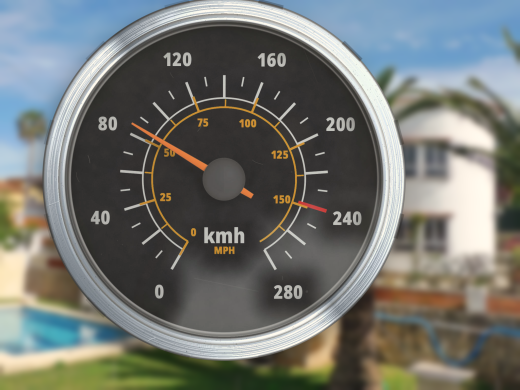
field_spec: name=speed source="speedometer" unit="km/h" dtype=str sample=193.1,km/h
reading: 85,km/h
